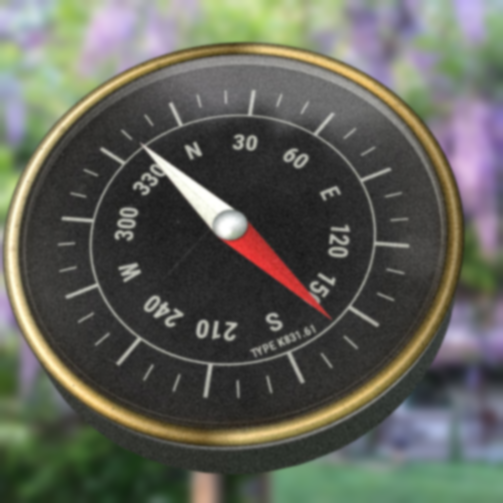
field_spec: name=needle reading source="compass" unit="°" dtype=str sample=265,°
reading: 160,°
